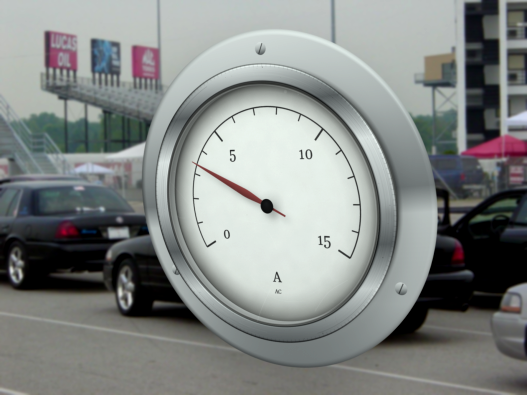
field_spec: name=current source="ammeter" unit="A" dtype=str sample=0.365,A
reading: 3.5,A
